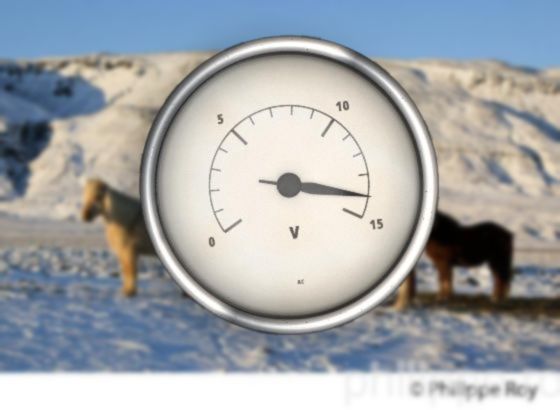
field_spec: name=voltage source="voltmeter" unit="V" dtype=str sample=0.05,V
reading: 14,V
